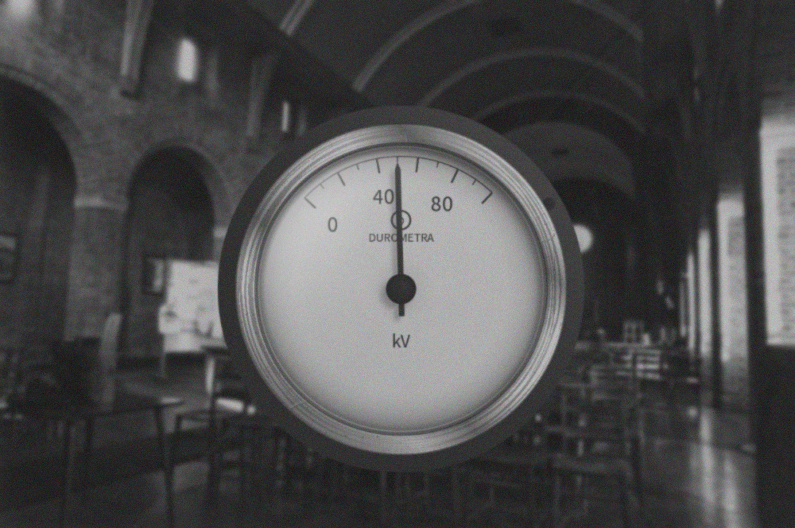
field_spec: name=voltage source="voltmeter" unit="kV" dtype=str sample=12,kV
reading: 50,kV
